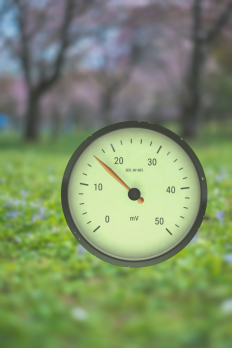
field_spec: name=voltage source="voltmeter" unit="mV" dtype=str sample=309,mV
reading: 16,mV
